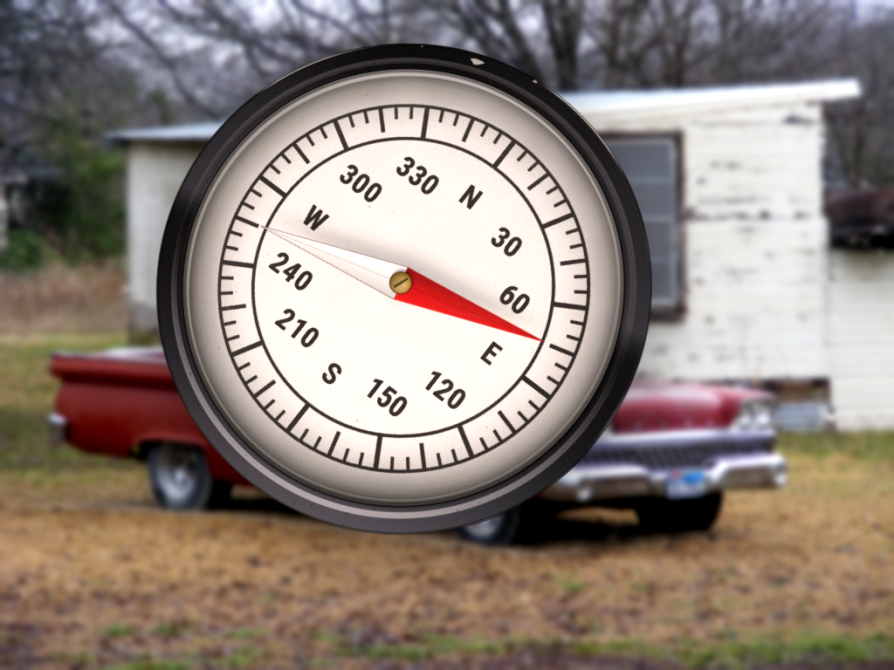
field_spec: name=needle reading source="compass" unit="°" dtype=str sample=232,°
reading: 75,°
